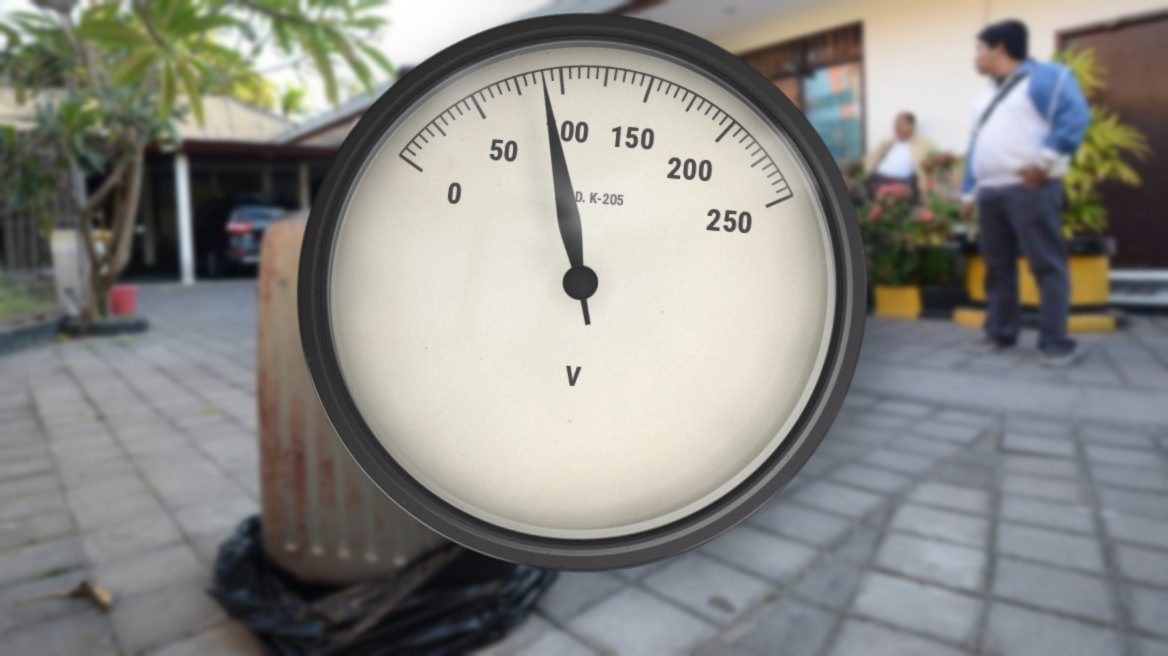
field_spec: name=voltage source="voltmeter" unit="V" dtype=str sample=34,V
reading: 90,V
